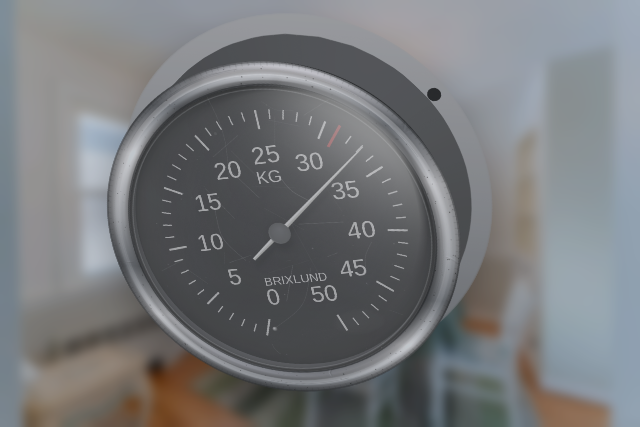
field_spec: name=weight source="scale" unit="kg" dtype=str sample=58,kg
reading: 33,kg
